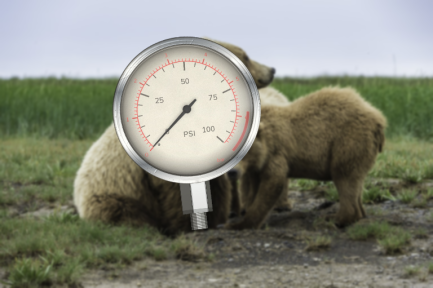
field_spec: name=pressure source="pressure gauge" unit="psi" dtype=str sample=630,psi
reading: 0,psi
